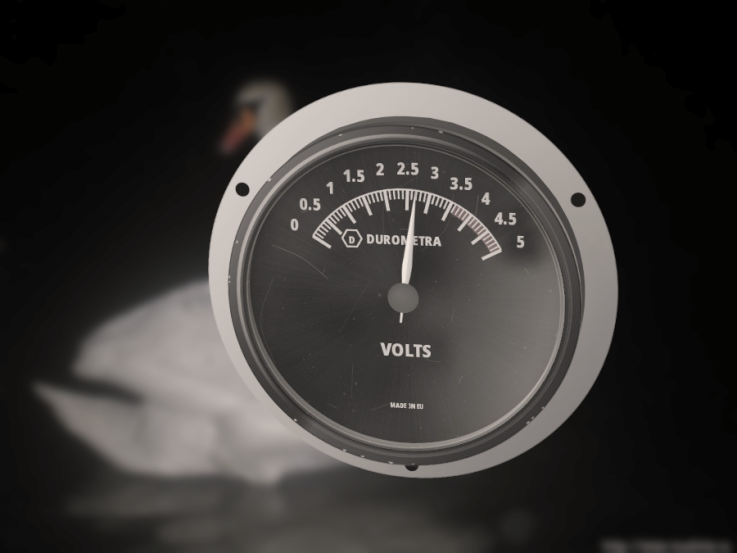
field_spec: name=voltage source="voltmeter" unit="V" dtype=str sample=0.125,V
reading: 2.7,V
